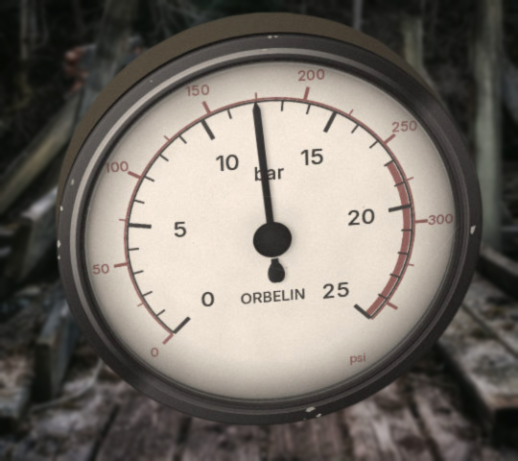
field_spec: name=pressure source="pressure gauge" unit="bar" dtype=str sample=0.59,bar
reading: 12,bar
